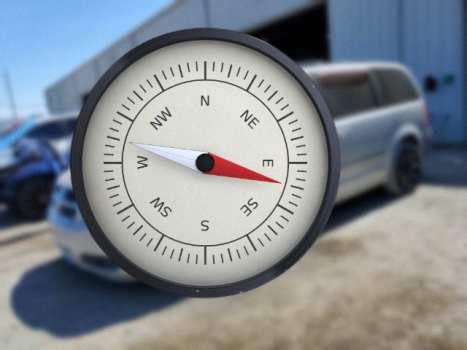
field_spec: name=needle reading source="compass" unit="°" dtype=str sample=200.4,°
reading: 105,°
